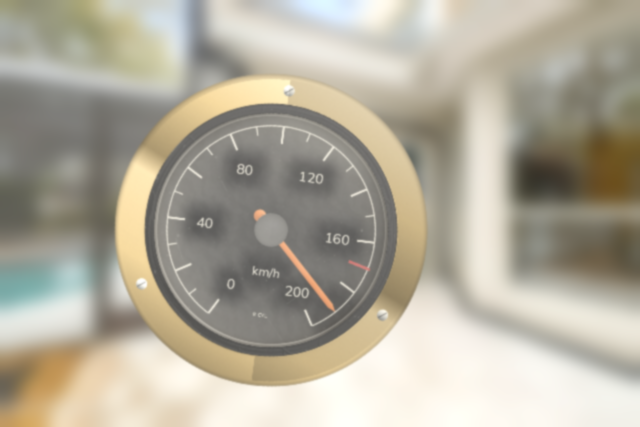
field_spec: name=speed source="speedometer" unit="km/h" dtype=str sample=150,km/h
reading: 190,km/h
